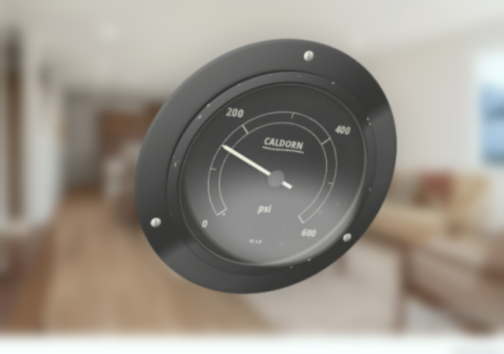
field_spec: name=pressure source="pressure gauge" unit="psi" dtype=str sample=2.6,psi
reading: 150,psi
